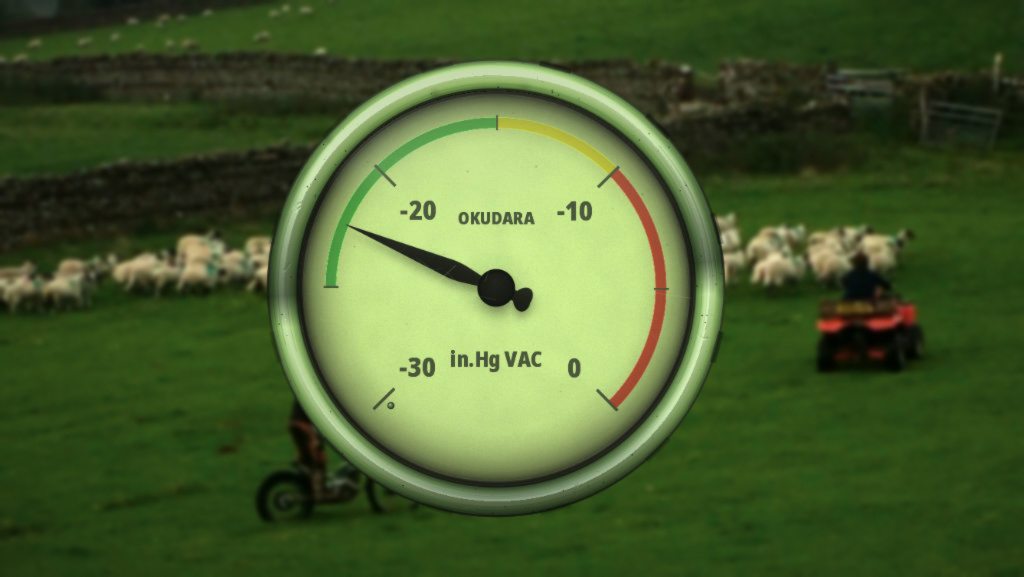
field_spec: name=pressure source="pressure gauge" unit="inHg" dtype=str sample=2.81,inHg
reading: -22.5,inHg
